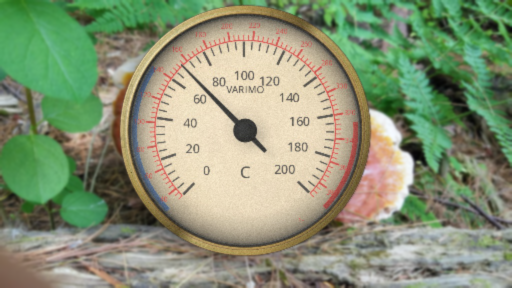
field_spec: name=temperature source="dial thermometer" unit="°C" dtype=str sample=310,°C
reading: 68,°C
